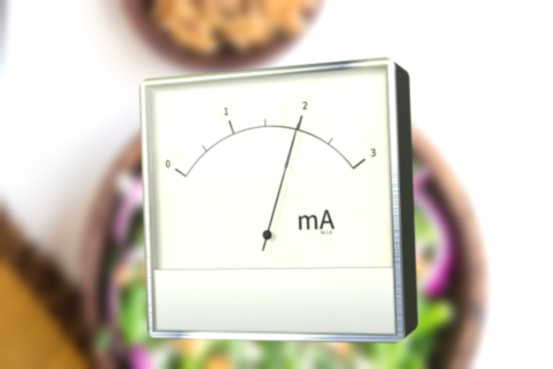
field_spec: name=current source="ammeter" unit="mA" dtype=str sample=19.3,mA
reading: 2,mA
